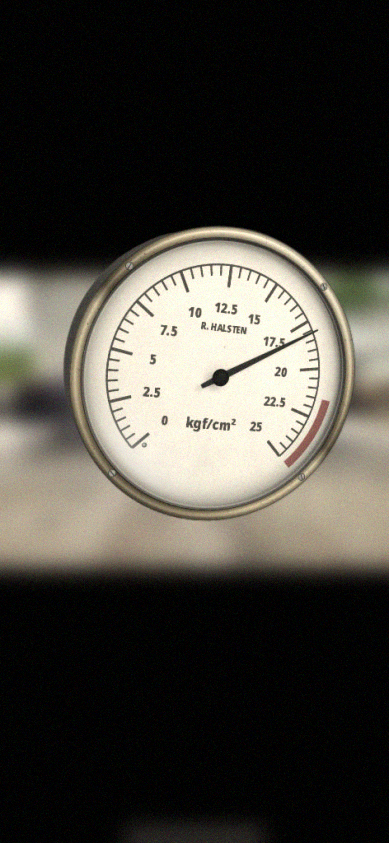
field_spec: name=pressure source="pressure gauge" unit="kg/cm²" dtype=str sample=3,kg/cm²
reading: 18,kg/cm²
